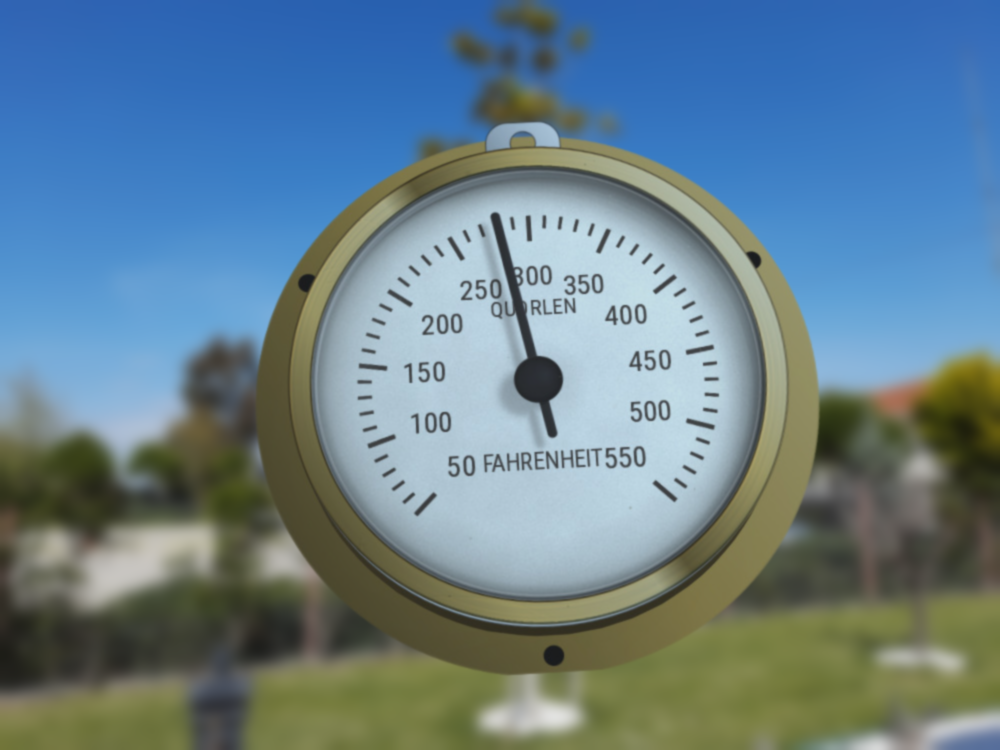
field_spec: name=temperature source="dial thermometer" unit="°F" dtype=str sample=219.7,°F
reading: 280,°F
